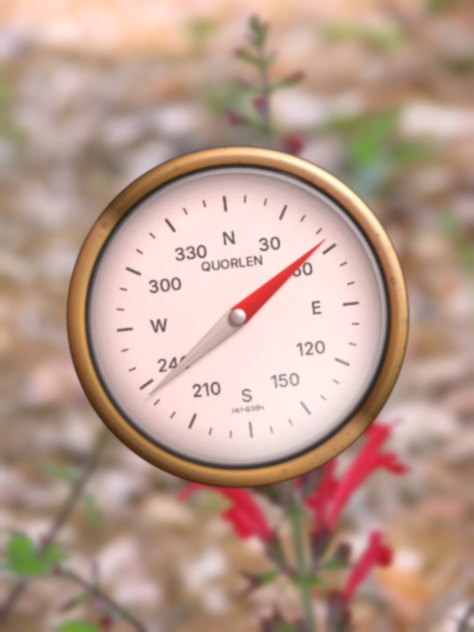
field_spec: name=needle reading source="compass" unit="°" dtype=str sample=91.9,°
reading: 55,°
